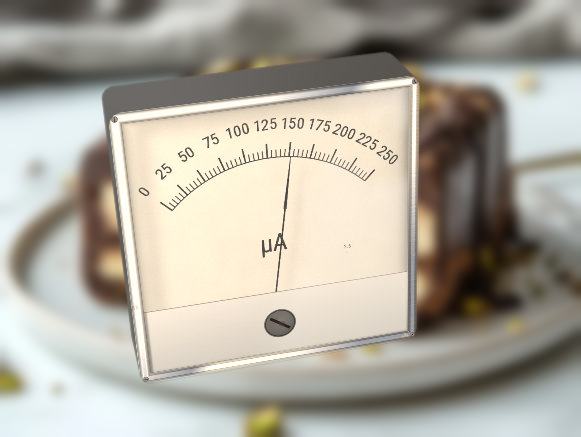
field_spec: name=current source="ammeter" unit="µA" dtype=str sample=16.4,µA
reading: 150,µA
